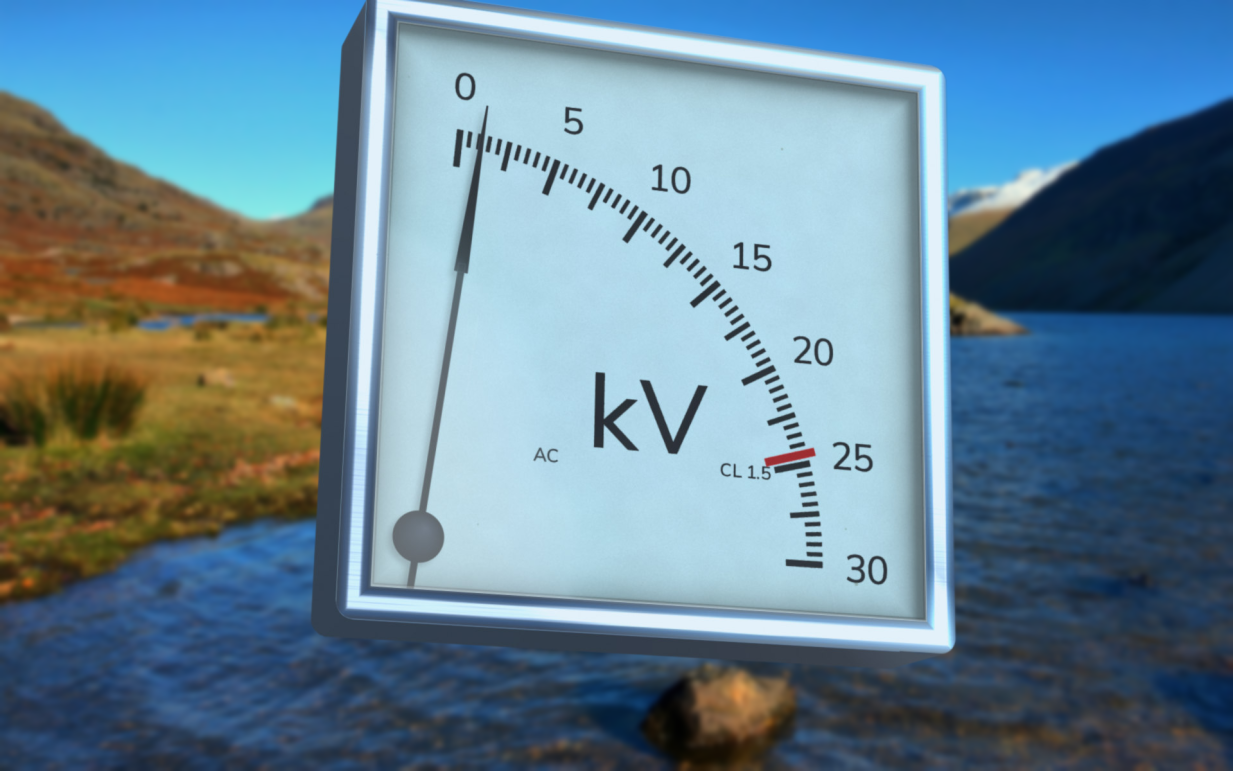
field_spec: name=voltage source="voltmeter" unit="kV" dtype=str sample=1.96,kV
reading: 1,kV
